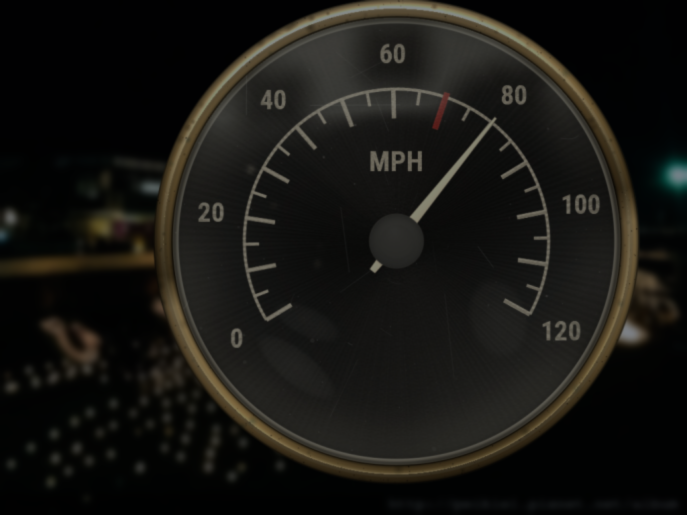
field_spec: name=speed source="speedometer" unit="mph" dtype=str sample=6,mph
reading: 80,mph
